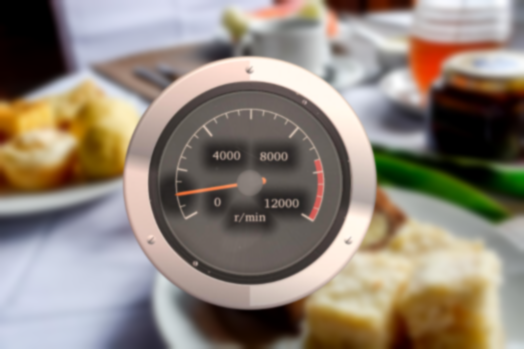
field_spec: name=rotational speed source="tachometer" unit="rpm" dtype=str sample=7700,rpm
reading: 1000,rpm
